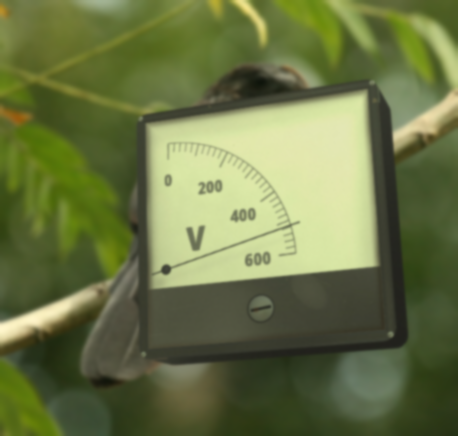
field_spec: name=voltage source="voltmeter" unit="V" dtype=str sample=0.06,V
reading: 520,V
